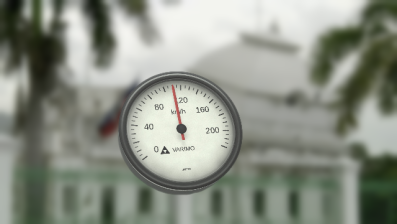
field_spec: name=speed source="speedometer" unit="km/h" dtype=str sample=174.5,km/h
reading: 110,km/h
